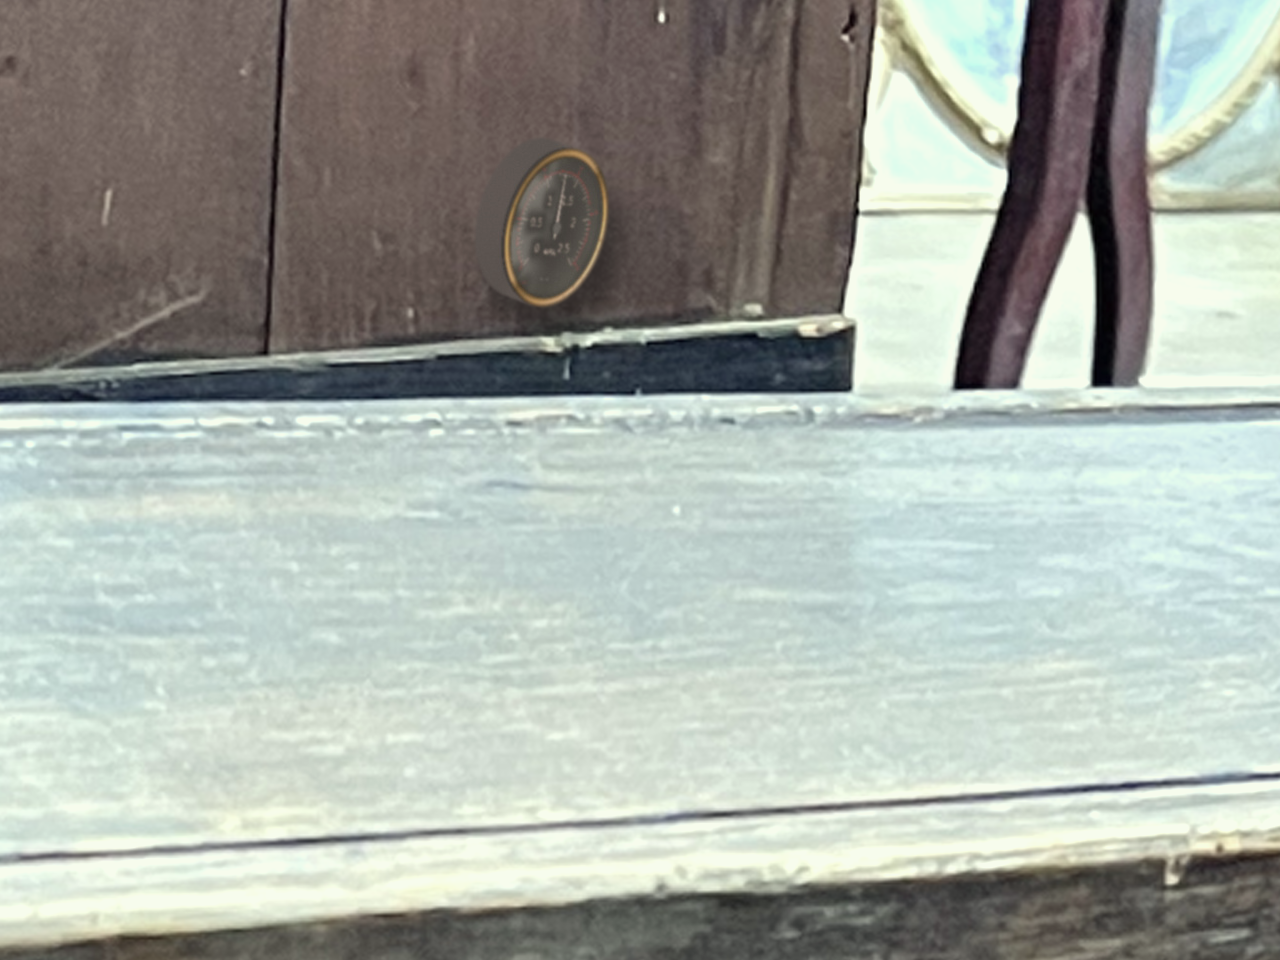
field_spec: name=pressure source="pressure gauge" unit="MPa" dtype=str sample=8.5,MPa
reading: 1.25,MPa
